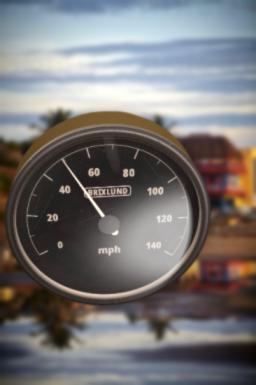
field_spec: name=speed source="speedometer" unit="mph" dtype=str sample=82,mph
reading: 50,mph
